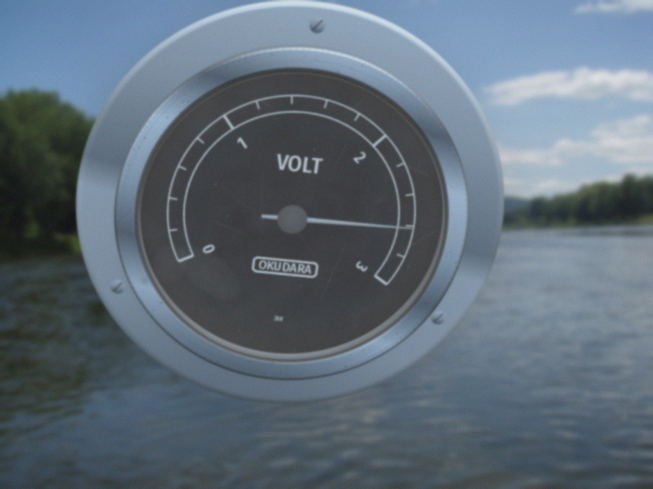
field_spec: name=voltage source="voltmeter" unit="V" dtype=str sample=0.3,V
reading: 2.6,V
